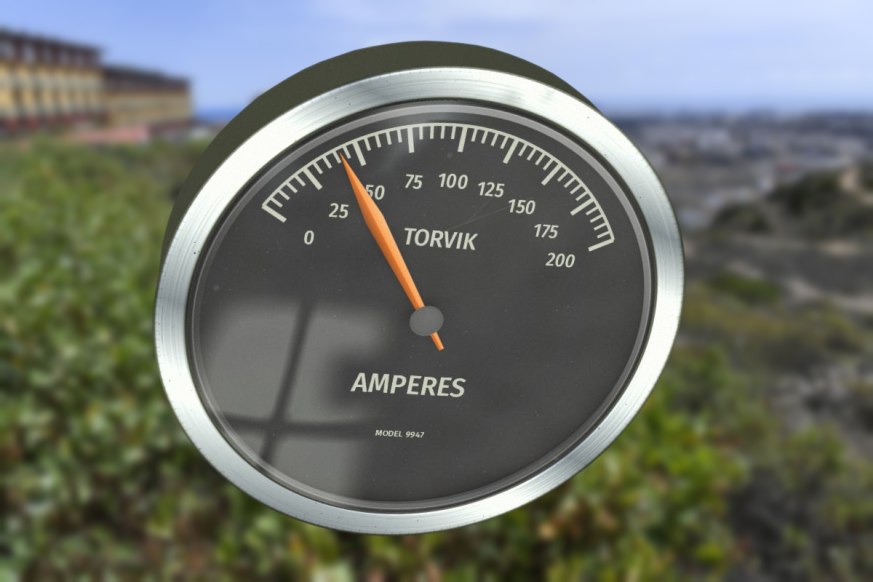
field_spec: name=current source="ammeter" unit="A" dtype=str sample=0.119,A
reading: 42.5,A
